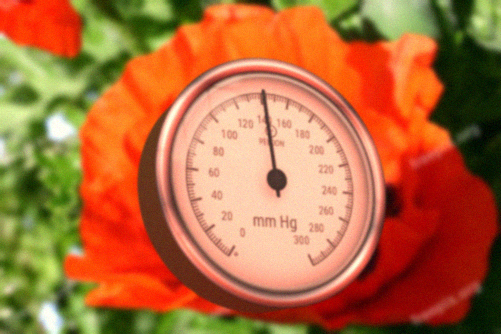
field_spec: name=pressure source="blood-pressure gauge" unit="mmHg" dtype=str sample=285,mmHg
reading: 140,mmHg
